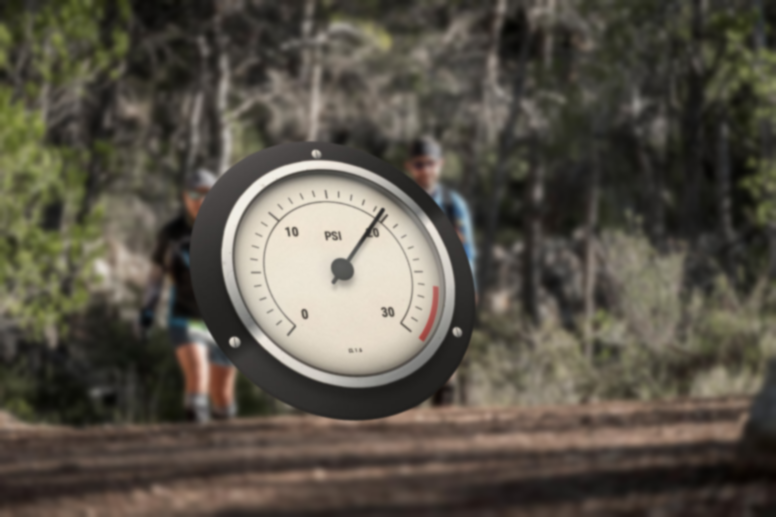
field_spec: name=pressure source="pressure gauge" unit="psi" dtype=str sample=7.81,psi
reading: 19.5,psi
